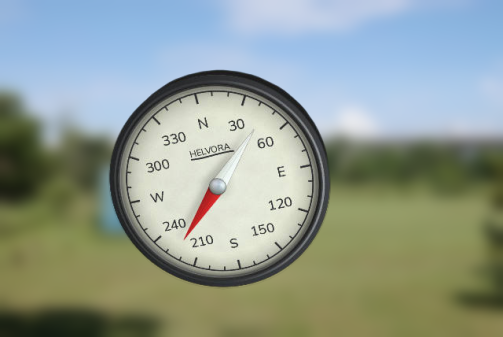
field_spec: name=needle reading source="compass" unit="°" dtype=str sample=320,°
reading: 225,°
